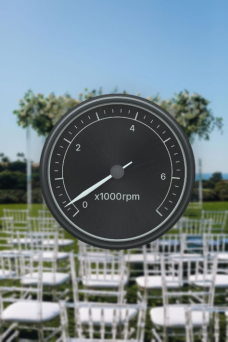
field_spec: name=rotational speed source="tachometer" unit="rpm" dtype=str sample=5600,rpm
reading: 300,rpm
